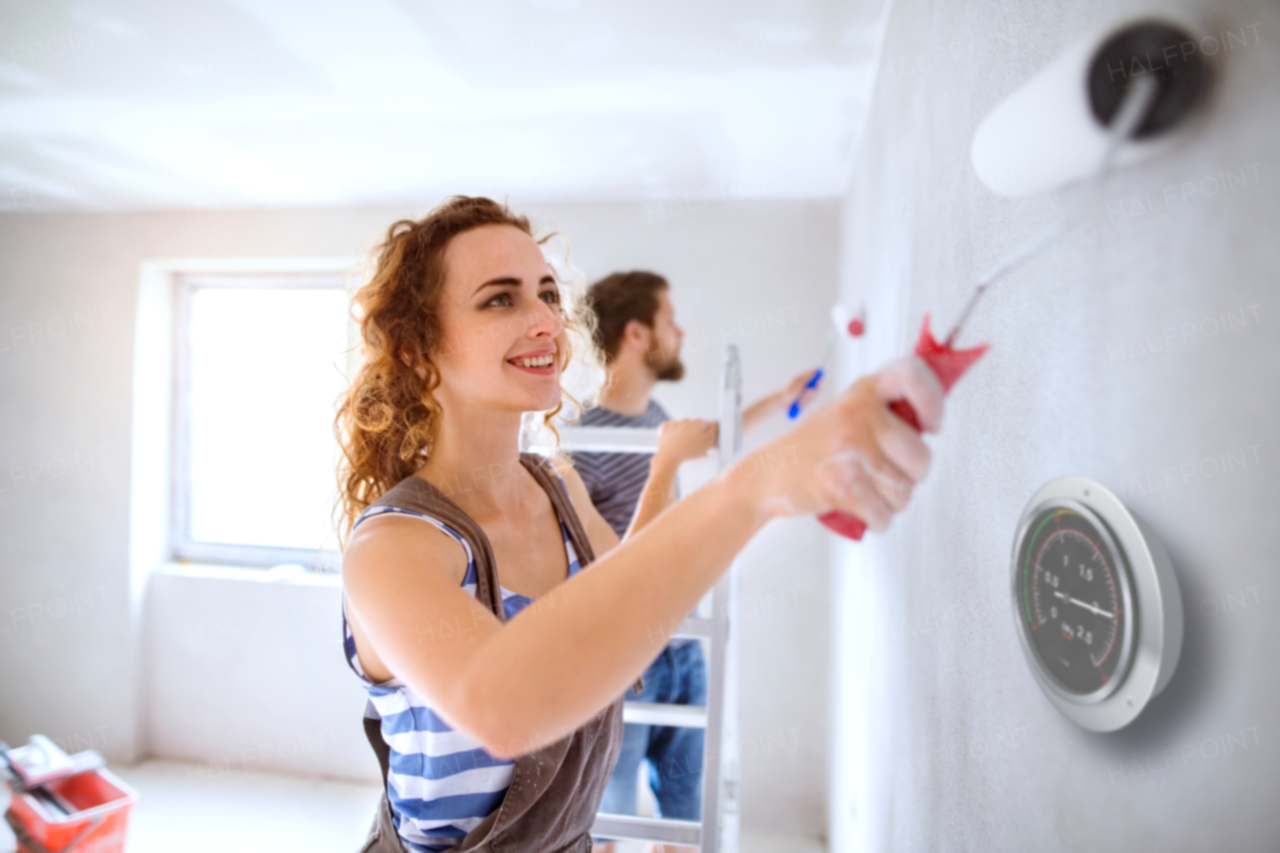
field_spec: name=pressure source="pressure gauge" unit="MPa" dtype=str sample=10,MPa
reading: 2,MPa
